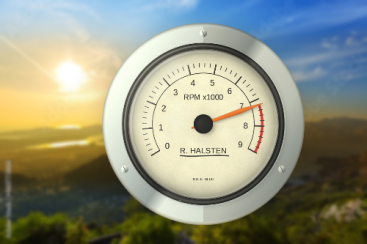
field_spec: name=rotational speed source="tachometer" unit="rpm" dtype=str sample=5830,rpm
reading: 7200,rpm
